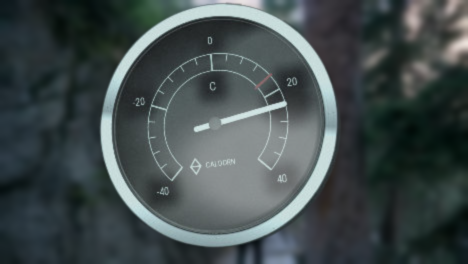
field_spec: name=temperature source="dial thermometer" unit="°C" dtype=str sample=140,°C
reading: 24,°C
